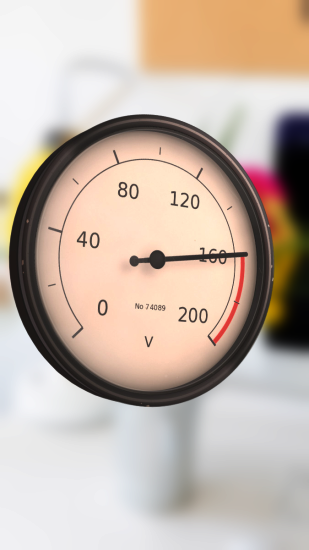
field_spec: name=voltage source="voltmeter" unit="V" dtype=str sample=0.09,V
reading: 160,V
